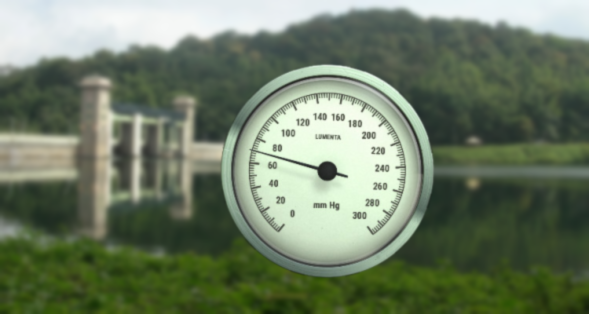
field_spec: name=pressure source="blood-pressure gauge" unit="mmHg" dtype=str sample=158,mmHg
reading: 70,mmHg
